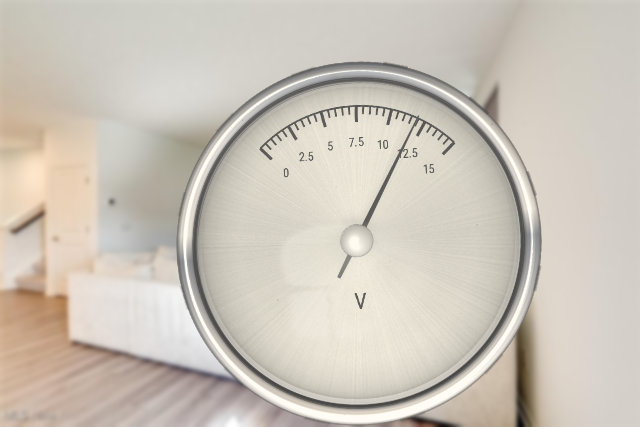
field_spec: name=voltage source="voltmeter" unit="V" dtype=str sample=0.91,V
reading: 12,V
